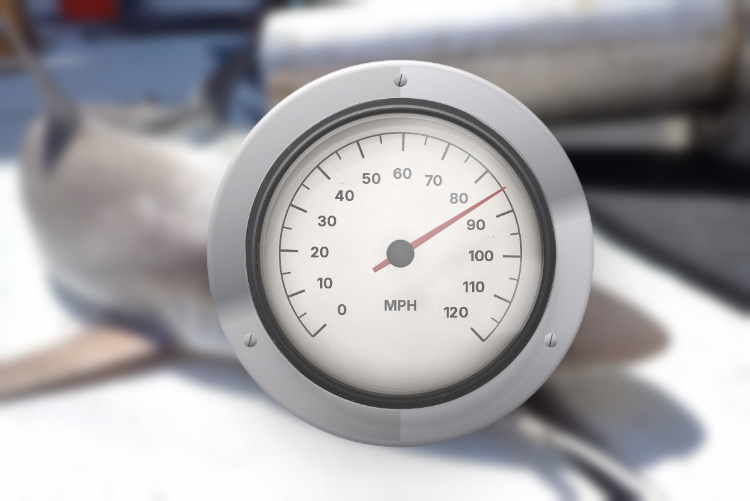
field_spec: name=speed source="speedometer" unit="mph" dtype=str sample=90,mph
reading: 85,mph
